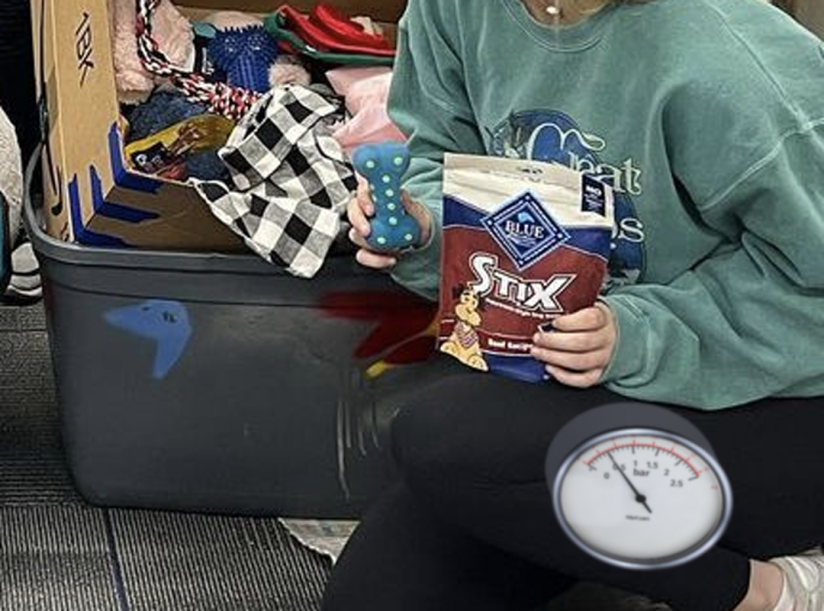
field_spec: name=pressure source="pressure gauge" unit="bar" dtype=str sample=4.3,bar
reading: 0.5,bar
